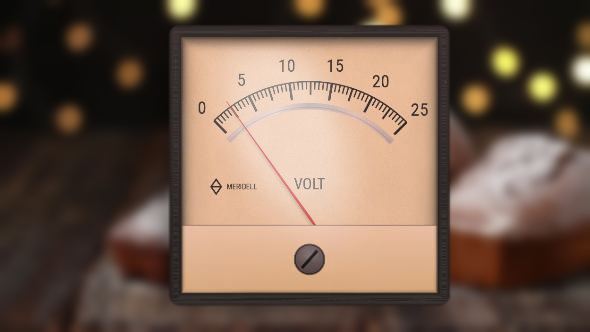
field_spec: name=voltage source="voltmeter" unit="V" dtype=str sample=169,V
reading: 2.5,V
